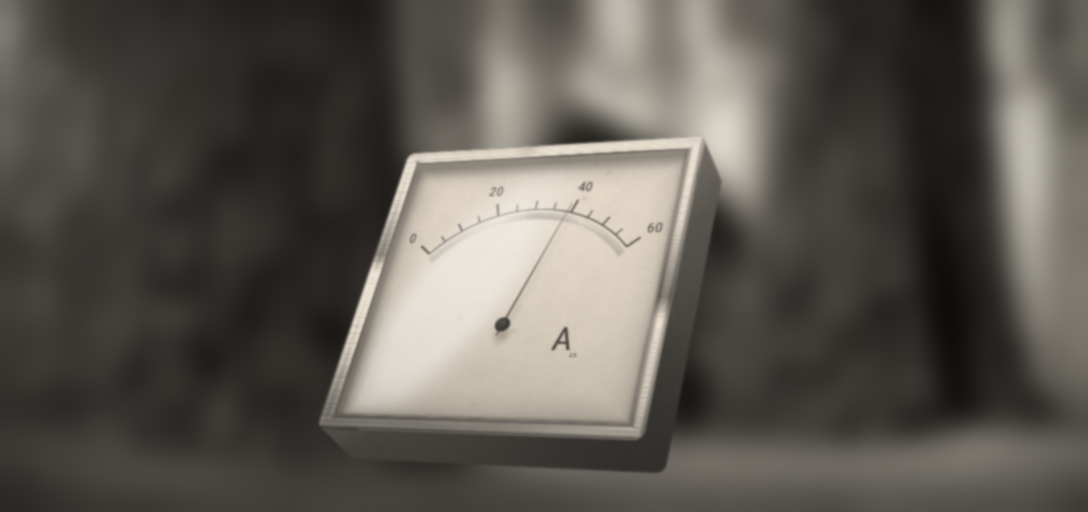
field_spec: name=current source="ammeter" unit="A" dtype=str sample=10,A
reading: 40,A
